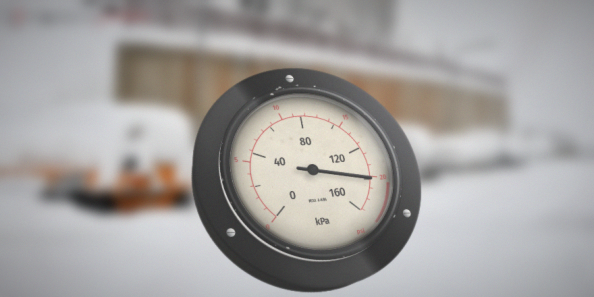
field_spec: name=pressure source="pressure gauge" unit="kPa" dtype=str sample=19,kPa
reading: 140,kPa
